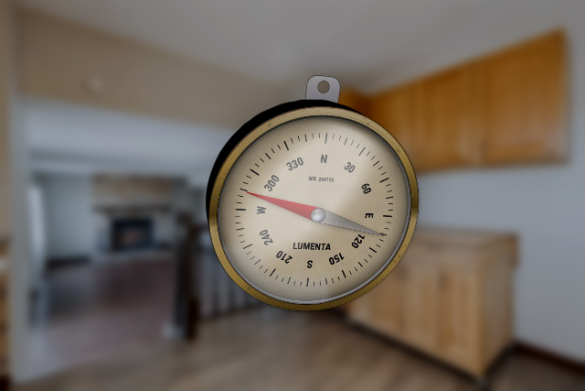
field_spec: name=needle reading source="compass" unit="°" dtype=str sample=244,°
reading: 285,°
